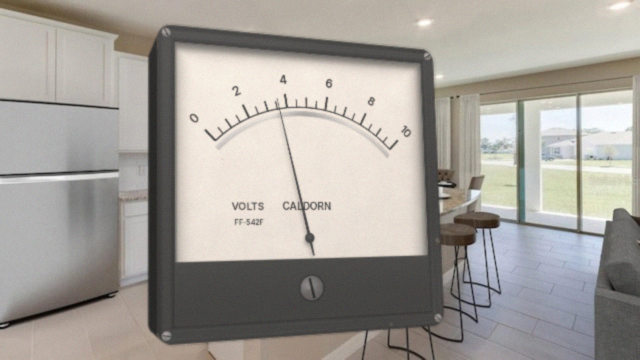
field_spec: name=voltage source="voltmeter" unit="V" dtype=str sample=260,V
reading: 3.5,V
